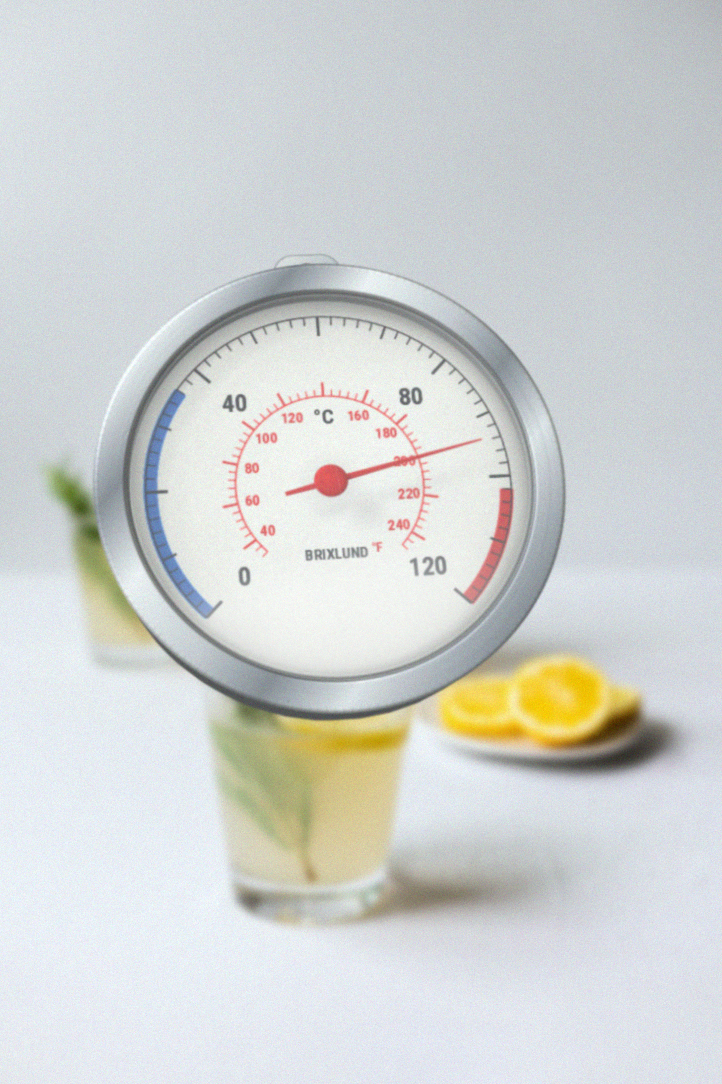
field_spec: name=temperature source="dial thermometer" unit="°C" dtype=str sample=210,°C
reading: 94,°C
